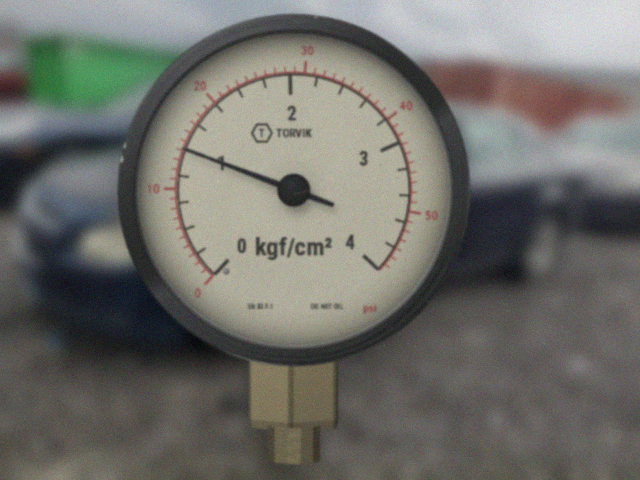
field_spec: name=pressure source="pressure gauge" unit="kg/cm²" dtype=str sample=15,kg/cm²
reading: 1,kg/cm²
